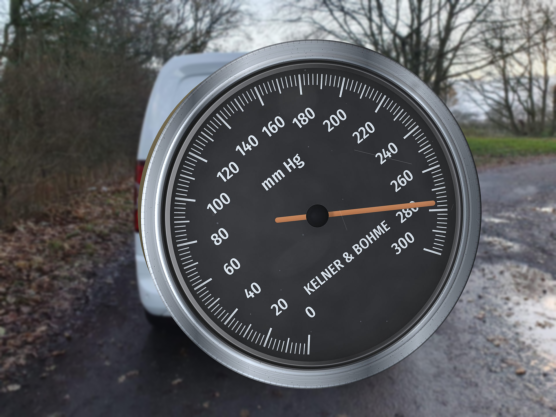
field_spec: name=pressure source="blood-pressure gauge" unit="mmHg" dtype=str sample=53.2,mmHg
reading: 276,mmHg
